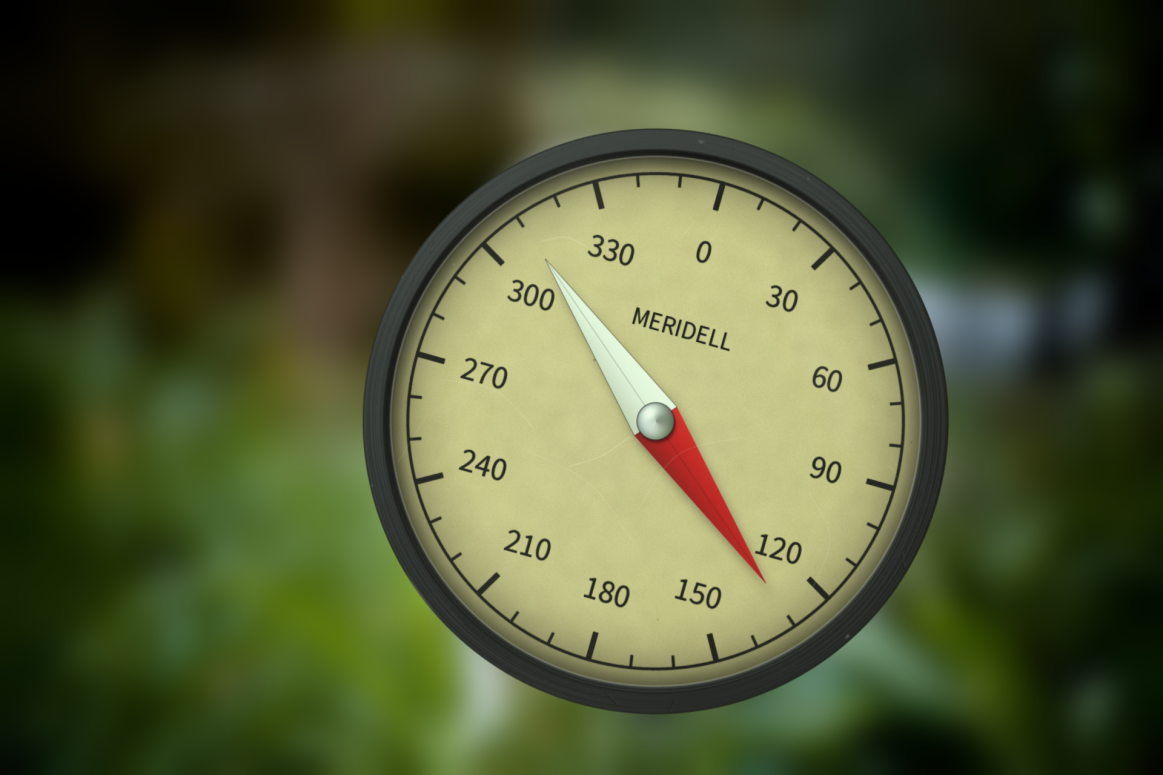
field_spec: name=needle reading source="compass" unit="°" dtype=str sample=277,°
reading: 130,°
